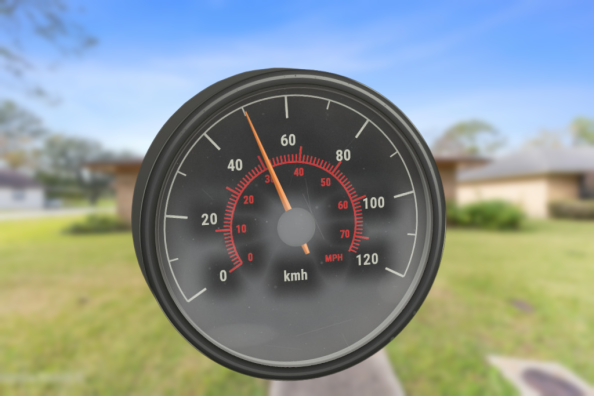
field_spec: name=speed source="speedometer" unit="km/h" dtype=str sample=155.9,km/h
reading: 50,km/h
